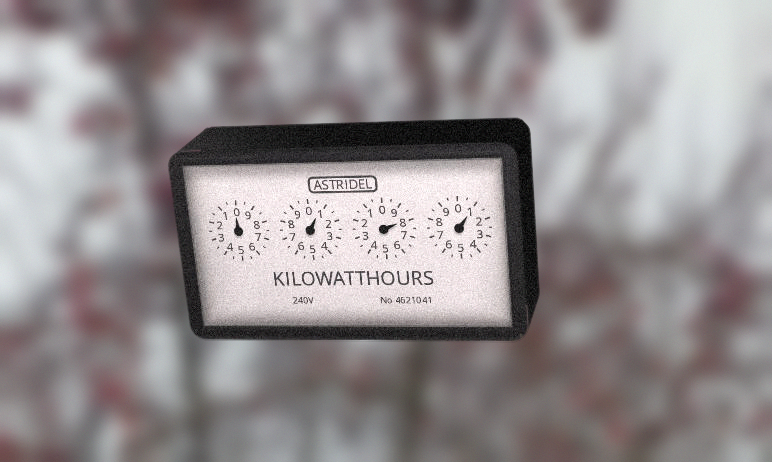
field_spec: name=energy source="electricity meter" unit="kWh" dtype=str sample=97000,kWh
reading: 81,kWh
